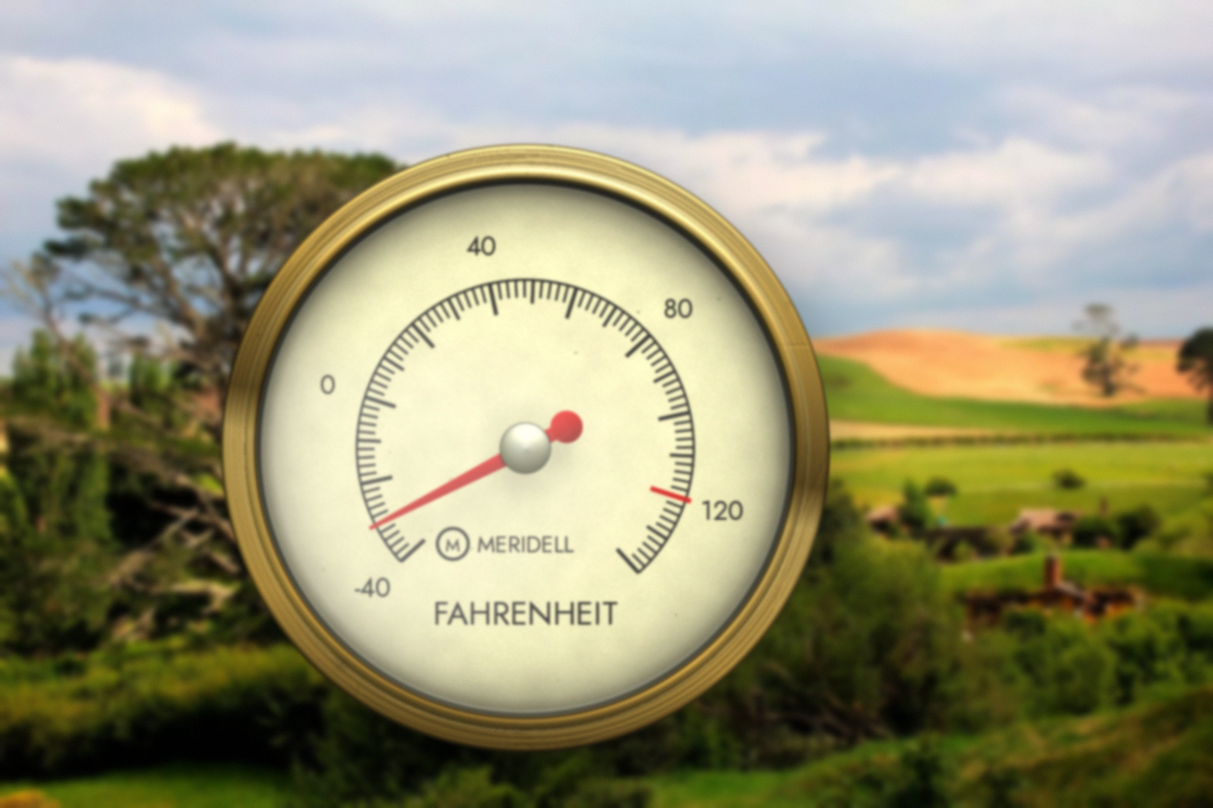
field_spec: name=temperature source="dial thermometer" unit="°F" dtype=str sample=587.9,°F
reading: -30,°F
